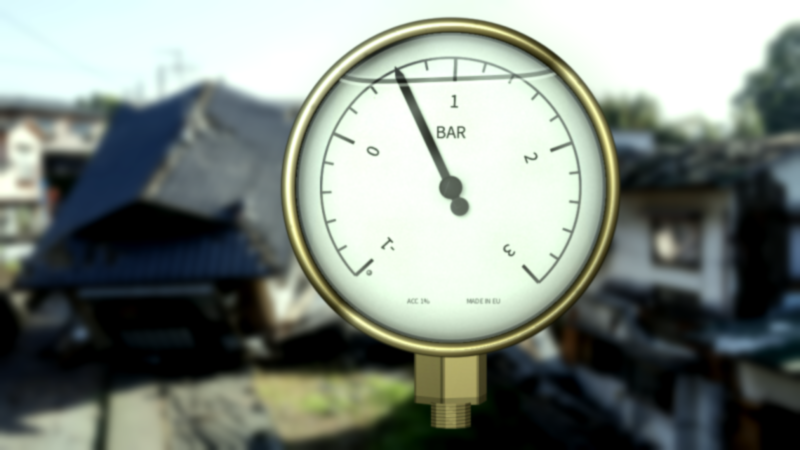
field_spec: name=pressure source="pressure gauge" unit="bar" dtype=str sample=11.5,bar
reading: 0.6,bar
